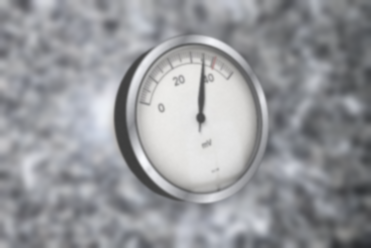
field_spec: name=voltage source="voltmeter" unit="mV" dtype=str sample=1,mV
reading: 35,mV
